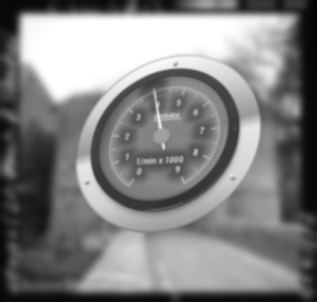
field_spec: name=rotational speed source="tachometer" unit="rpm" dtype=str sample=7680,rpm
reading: 4000,rpm
